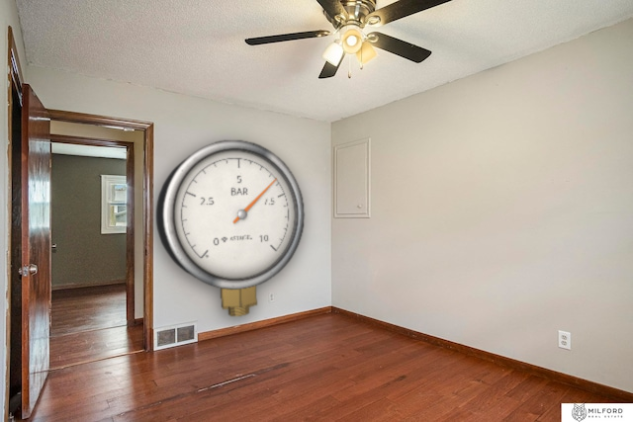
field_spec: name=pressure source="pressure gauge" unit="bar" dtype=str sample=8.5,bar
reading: 6.75,bar
